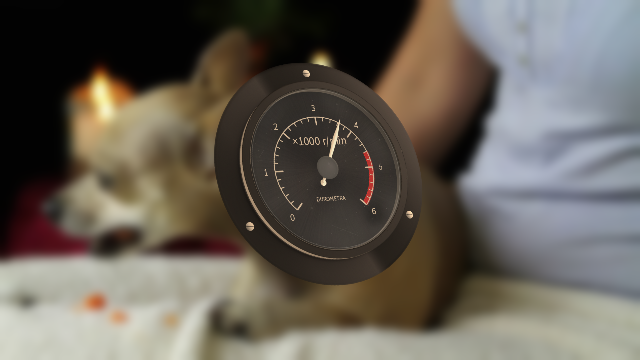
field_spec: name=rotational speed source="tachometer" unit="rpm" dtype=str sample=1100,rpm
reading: 3600,rpm
